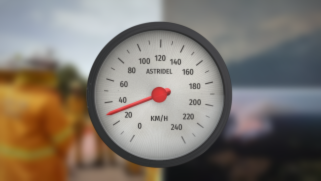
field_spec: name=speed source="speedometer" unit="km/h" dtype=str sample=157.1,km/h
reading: 30,km/h
